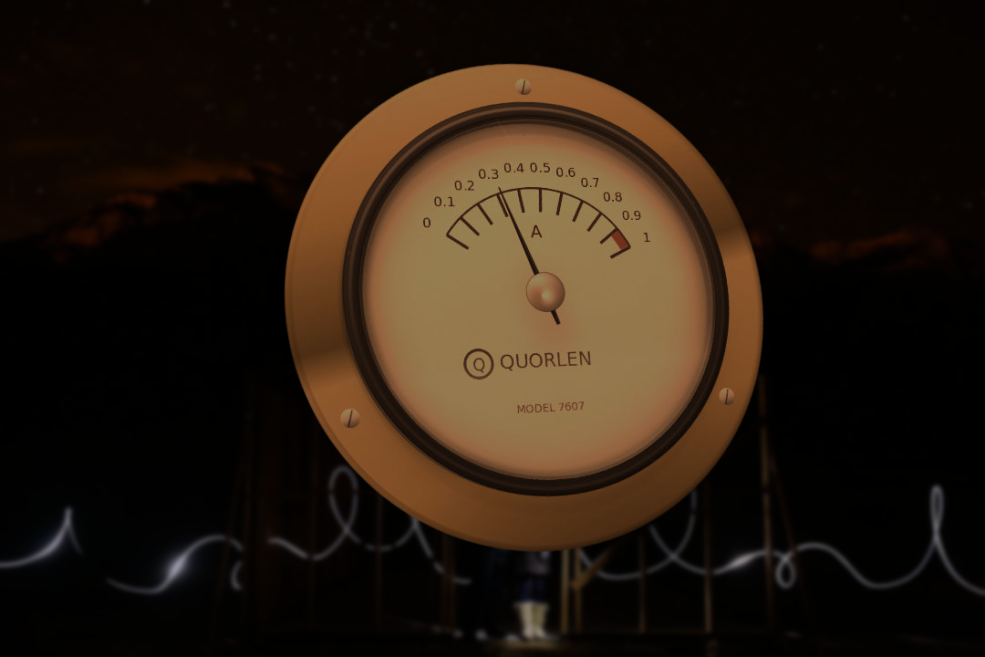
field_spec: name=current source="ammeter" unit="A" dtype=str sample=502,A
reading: 0.3,A
